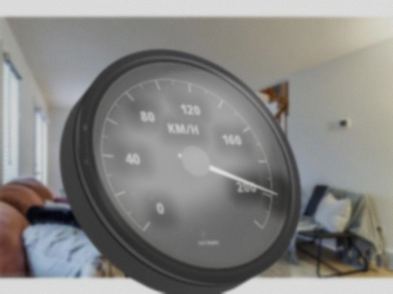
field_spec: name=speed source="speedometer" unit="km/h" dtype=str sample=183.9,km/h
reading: 200,km/h
